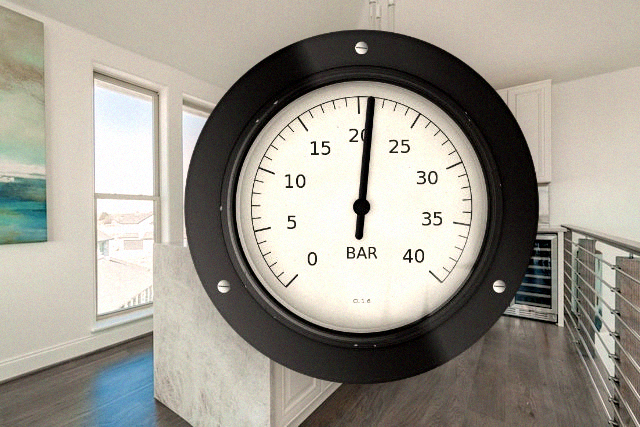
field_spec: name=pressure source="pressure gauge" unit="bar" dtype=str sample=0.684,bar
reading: 21,bar
